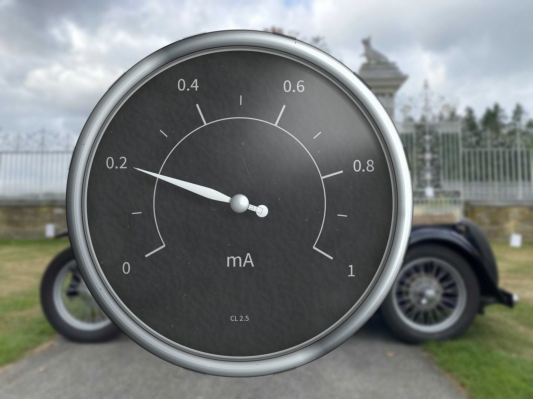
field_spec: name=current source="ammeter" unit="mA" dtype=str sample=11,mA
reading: 0.2,mA
